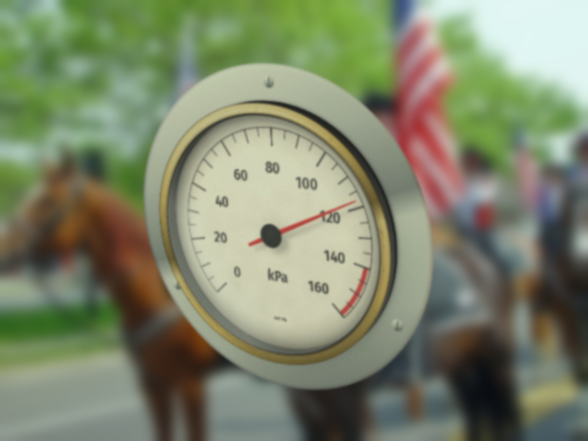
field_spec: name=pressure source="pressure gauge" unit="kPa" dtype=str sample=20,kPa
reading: 117.5,kPa
